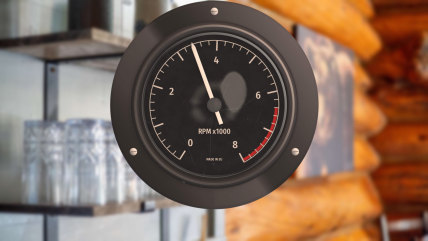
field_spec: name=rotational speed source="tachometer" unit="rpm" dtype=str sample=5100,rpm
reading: 3400,rpm
